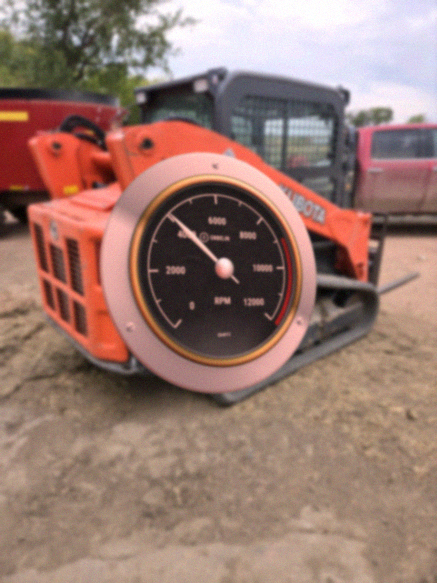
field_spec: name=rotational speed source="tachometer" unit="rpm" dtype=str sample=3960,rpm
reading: 4000,rpm
